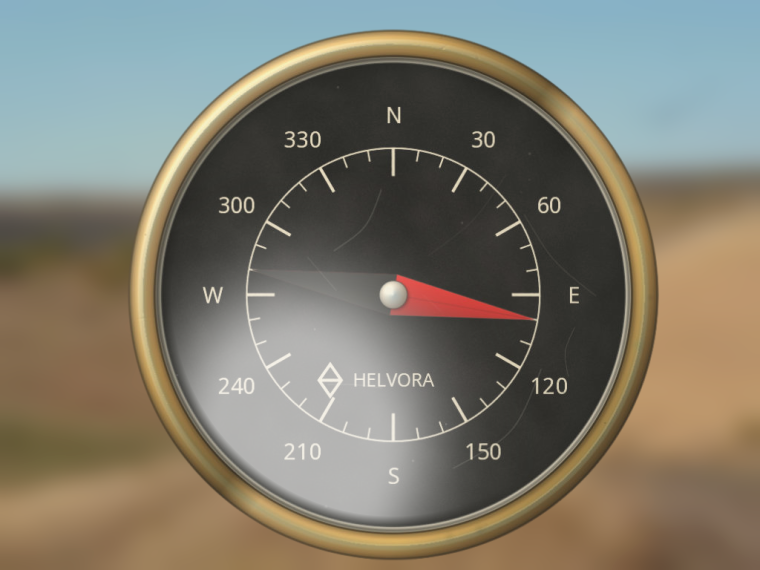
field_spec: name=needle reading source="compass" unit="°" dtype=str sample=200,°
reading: 100,°
